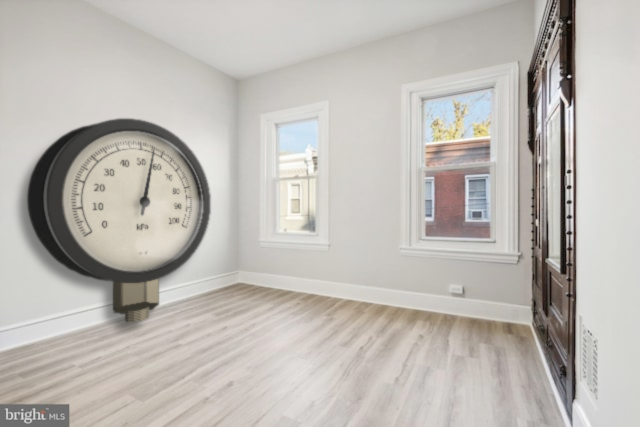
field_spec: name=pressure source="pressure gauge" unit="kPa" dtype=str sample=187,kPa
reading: 55,kPa
